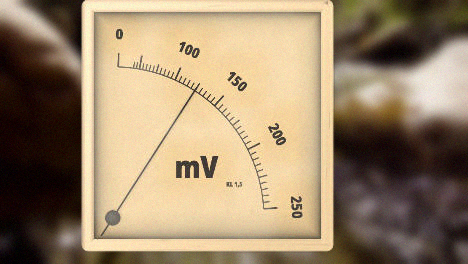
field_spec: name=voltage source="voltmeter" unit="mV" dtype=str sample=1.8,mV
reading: 125,mV
